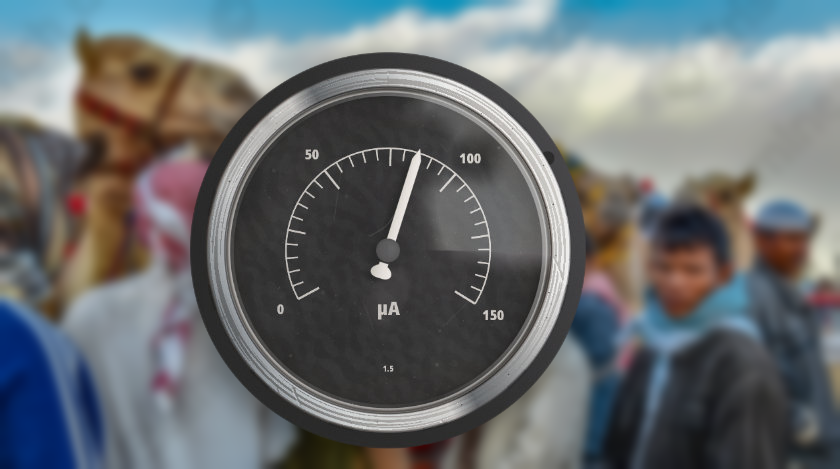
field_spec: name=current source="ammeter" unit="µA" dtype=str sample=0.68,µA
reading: 85,µA
